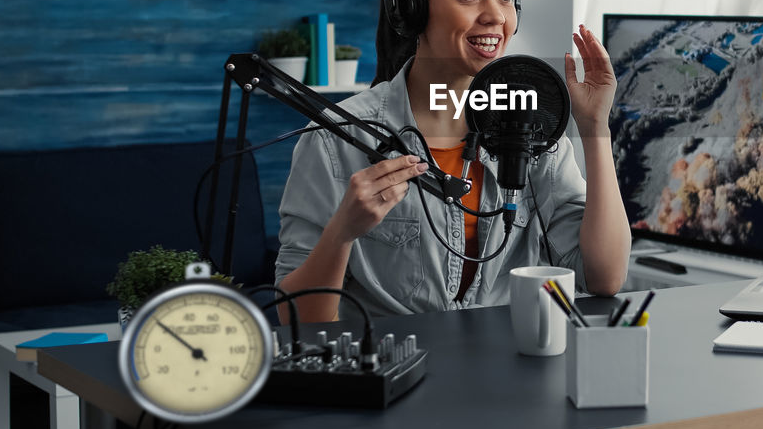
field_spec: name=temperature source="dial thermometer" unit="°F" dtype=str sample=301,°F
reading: 20,°F
